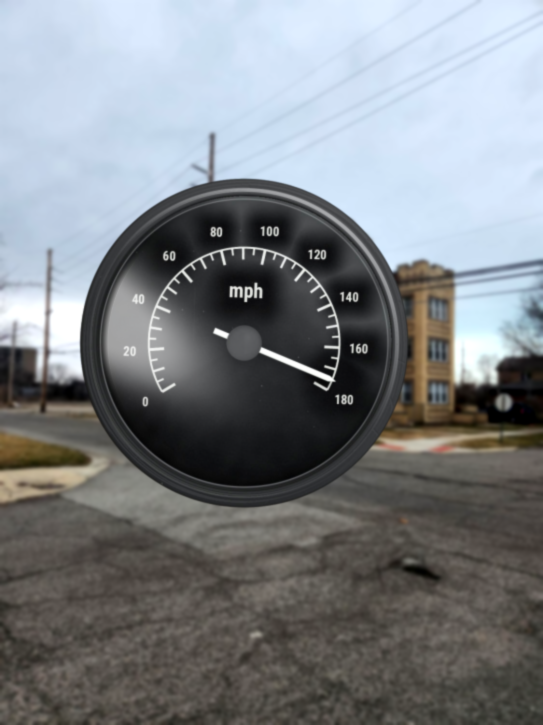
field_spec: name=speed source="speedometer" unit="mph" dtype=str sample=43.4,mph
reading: 175,mph
